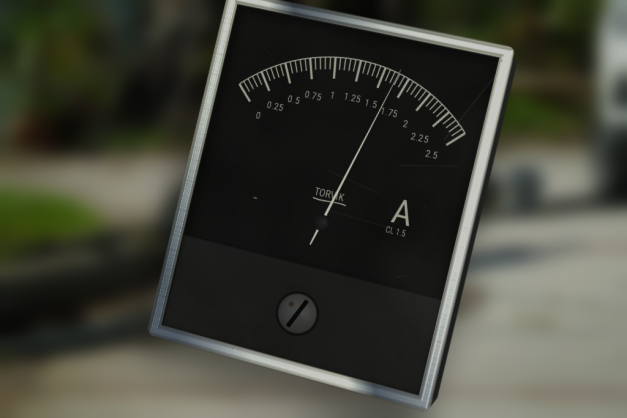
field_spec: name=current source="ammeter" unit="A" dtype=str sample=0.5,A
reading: 1.65,A
